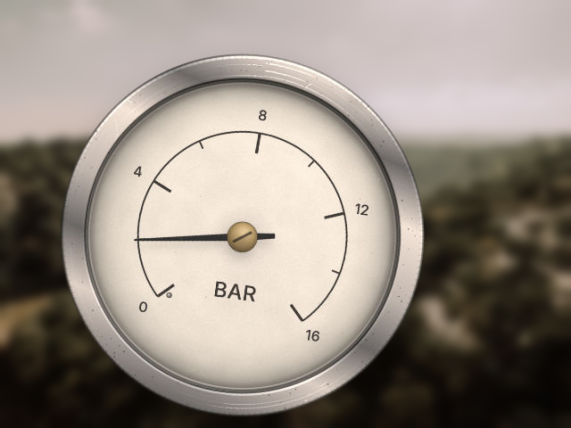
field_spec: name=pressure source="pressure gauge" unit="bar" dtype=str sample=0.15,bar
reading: 2,bar
